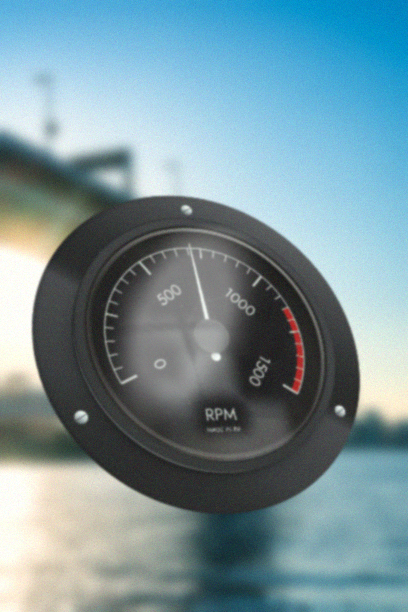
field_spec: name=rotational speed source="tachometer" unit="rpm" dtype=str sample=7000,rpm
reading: 700,rpm
